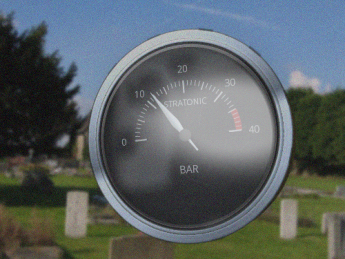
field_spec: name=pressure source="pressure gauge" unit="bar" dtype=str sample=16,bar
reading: 12,bar
